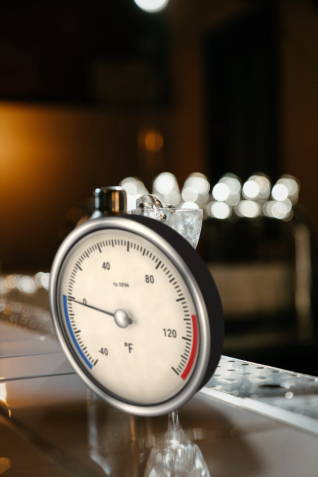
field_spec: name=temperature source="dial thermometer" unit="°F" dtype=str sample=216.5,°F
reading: 0,°F
